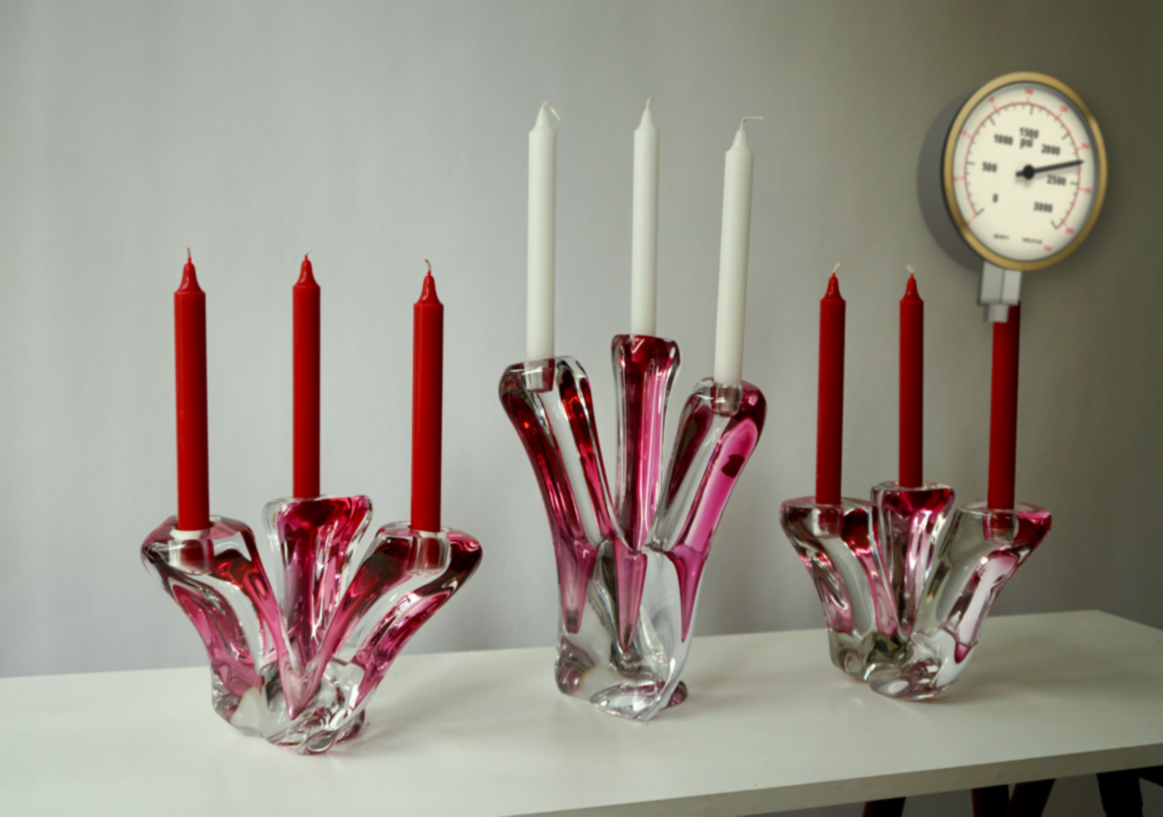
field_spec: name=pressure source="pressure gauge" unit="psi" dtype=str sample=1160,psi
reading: 2300,psi
